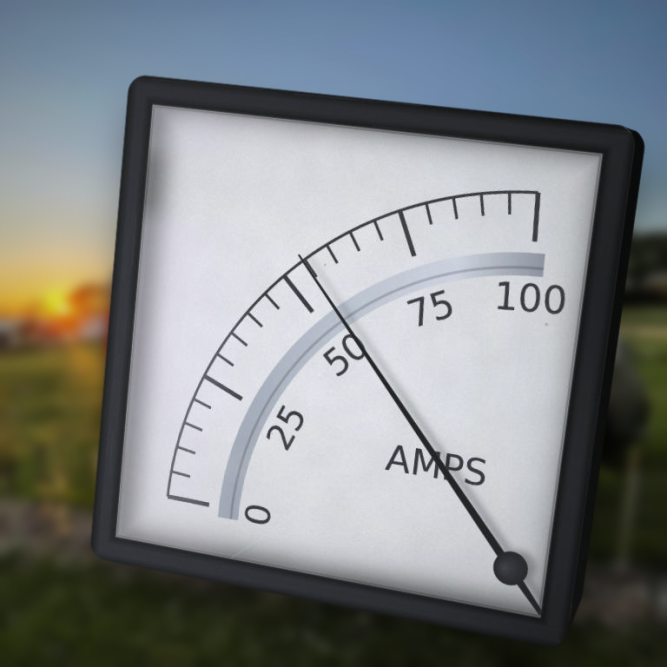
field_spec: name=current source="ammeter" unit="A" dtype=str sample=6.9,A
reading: 55,A
